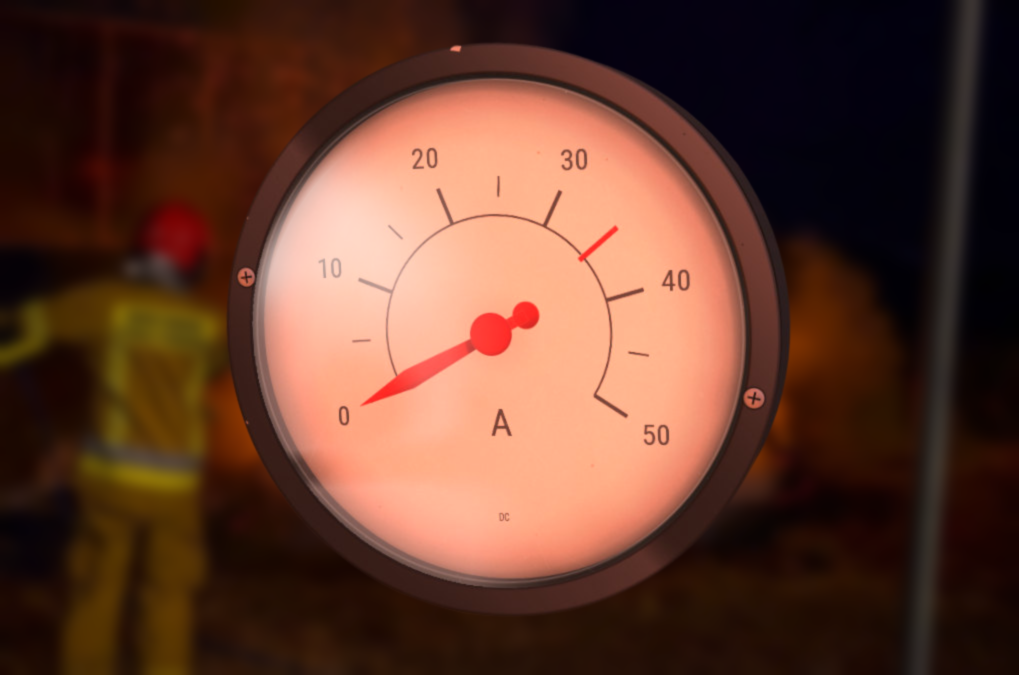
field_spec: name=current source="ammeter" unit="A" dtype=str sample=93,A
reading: 0,A
